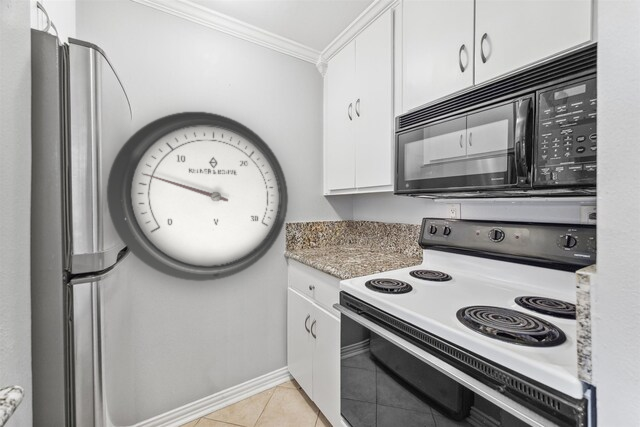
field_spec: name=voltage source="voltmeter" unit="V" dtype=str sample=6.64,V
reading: 6,V
